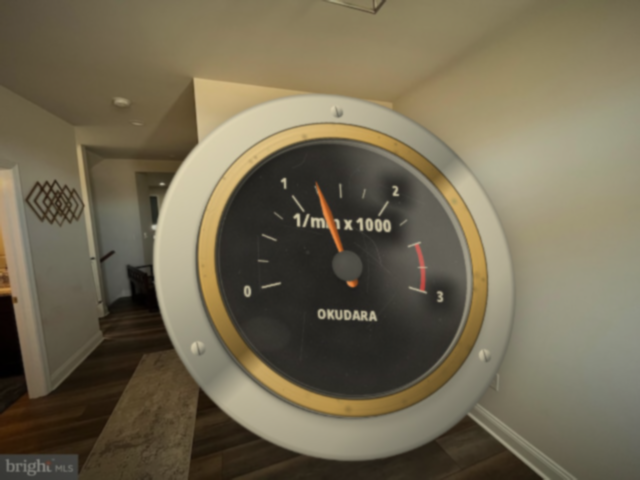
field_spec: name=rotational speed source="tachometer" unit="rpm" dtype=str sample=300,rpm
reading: 1250,rpm
